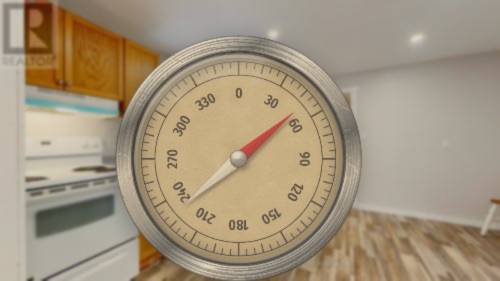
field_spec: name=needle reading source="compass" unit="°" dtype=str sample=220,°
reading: 50,°
